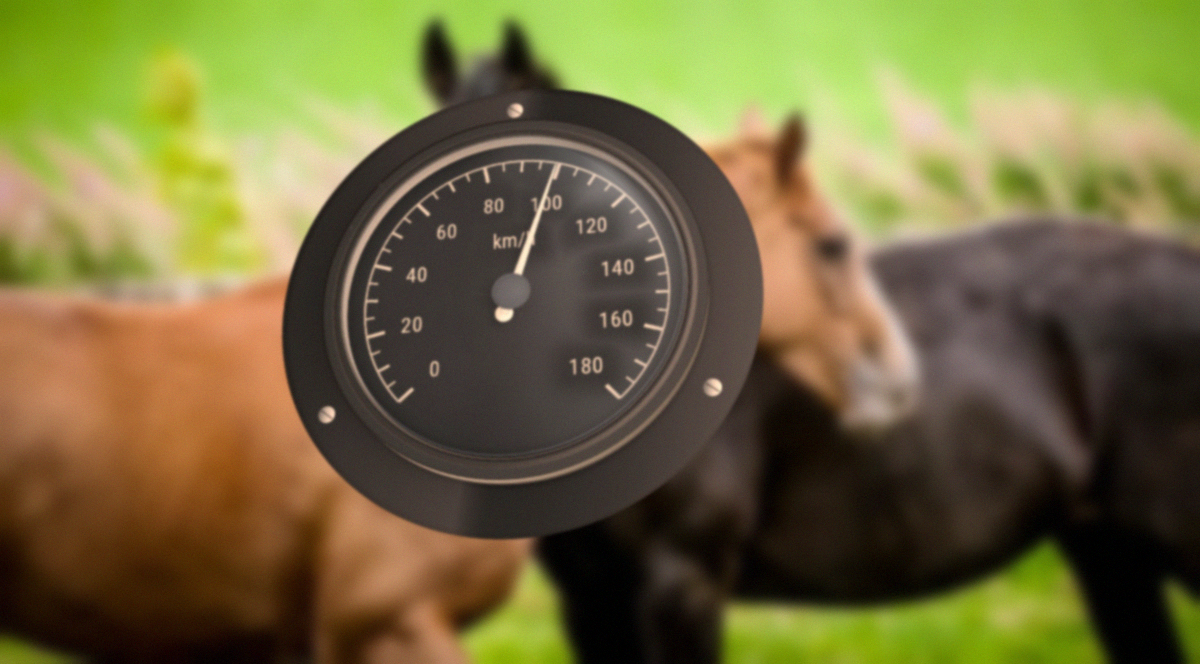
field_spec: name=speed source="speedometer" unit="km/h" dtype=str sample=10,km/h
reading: 100,km/h
